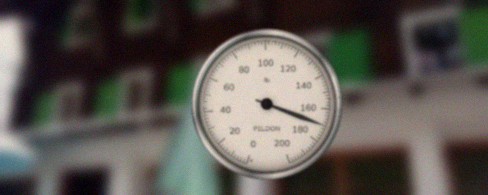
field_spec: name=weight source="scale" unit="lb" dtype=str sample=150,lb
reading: 170,lb
